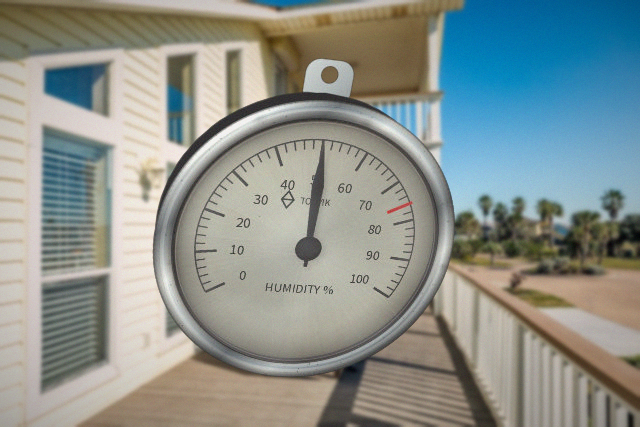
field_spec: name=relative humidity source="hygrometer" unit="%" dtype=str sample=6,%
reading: 50,%
